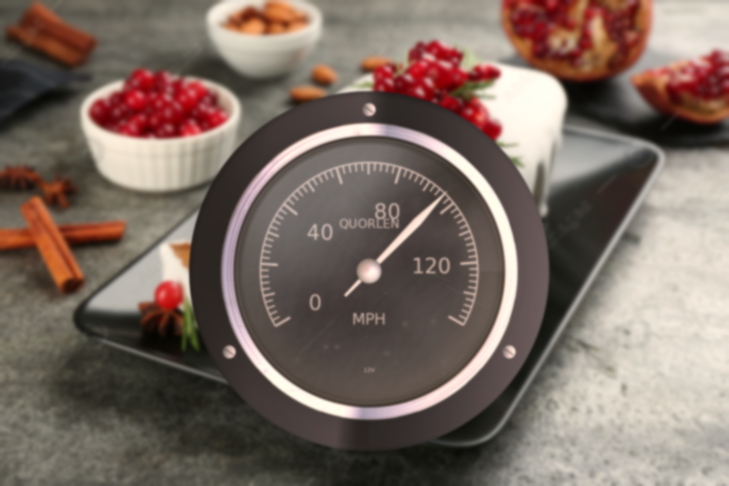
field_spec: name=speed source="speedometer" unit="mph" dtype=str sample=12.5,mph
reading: 96,mph
